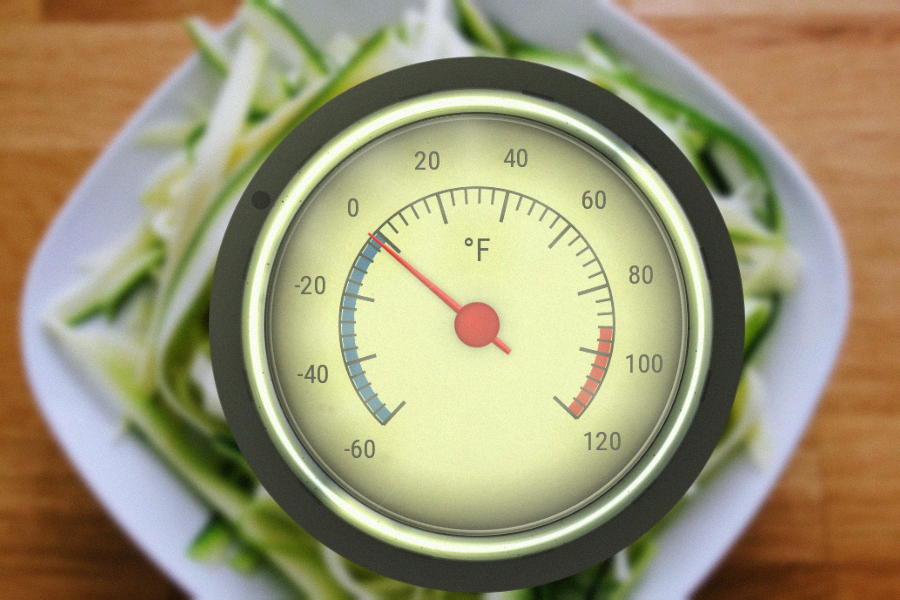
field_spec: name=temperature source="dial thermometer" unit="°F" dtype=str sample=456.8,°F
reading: -2,°F
